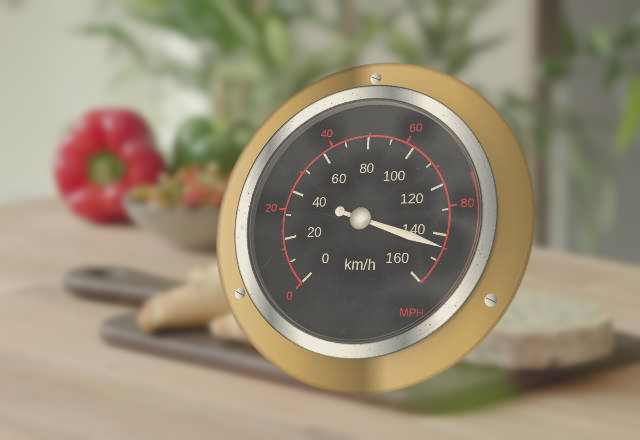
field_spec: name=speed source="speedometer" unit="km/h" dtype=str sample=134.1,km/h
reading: 145,km/h
